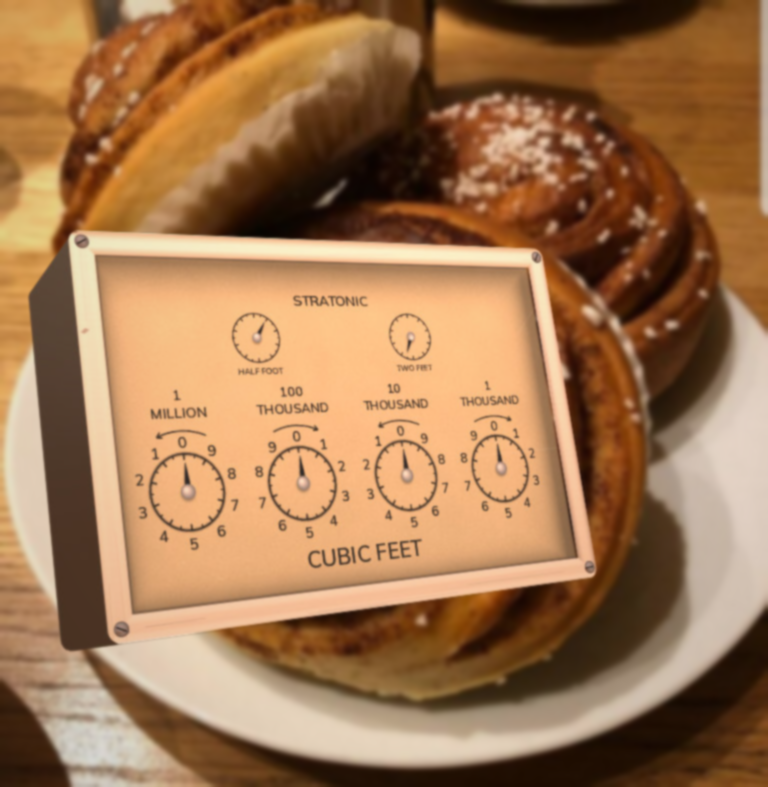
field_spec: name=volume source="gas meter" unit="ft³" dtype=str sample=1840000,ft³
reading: 0,ft³
